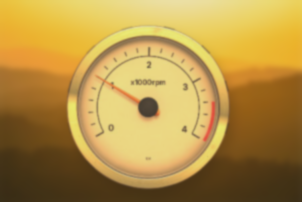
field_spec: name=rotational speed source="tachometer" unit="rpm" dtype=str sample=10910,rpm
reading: 1000,rpm
